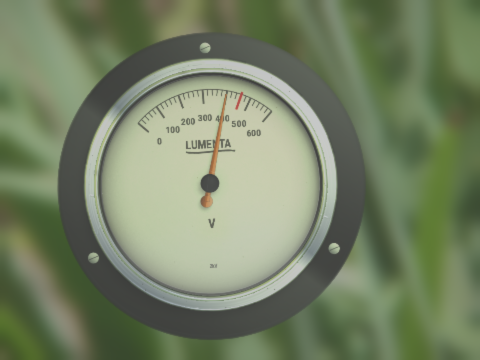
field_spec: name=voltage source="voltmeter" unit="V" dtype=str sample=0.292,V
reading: 400,V
